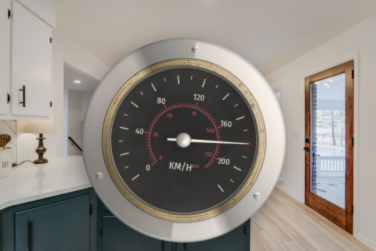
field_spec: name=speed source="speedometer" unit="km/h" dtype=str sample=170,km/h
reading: 180,km/h
